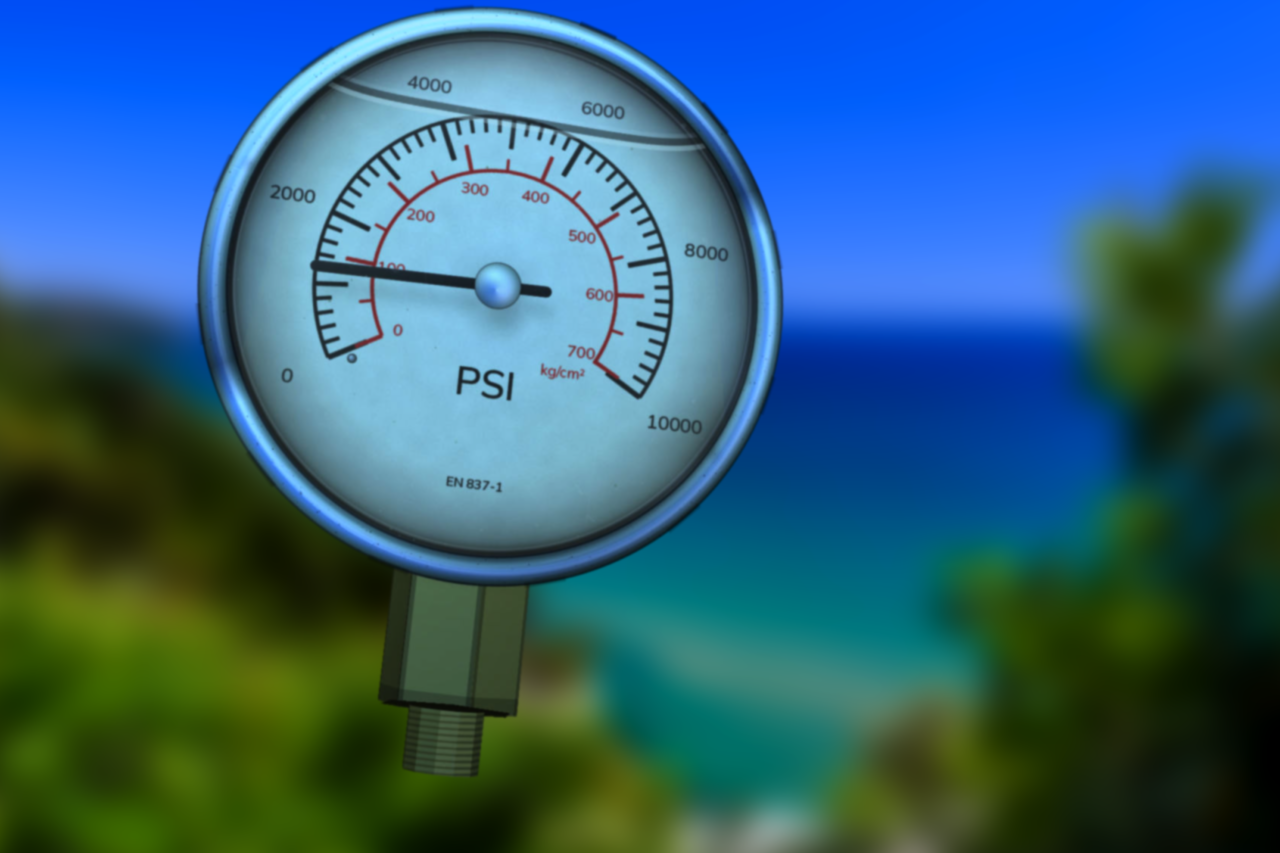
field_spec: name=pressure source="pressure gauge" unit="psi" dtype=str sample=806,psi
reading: 1200,psi
